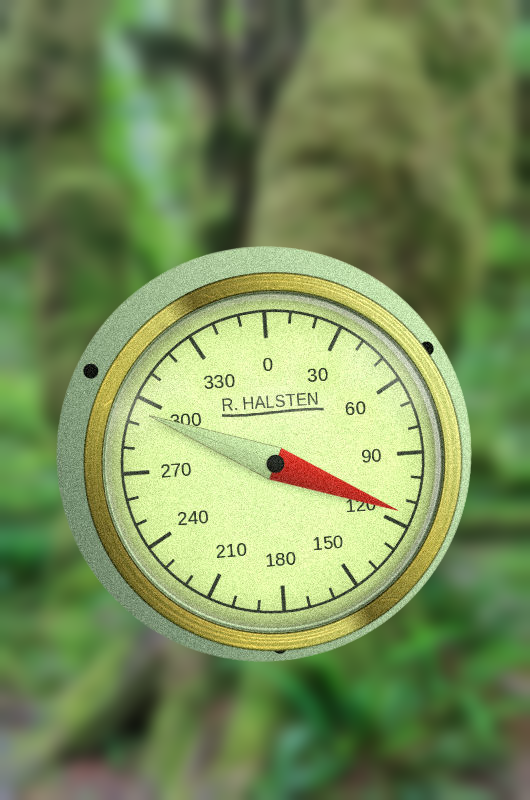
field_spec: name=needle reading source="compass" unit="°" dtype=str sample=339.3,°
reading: 115,°
